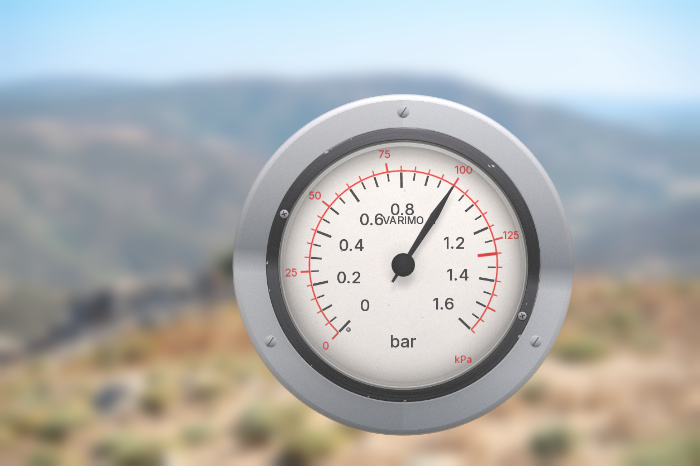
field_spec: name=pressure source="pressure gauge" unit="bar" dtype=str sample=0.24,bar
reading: 1,bar
